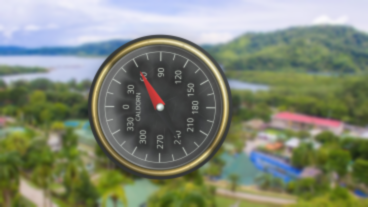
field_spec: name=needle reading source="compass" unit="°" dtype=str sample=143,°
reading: 60,°
